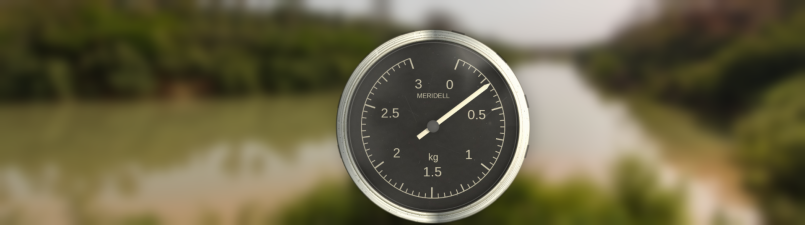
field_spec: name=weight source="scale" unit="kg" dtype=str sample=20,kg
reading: 0.3,kg
